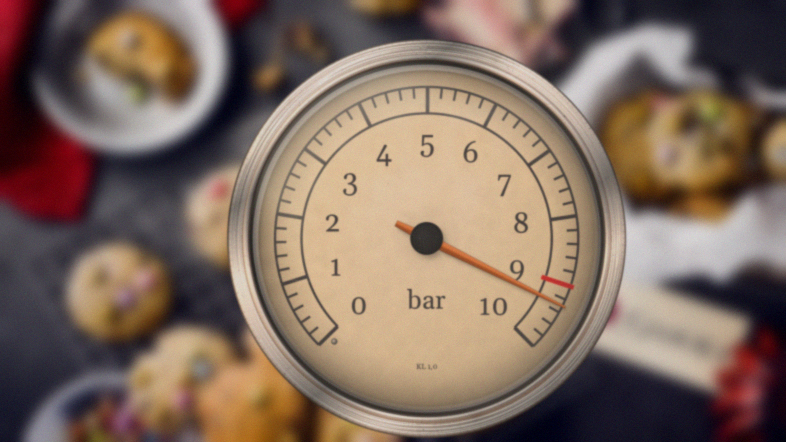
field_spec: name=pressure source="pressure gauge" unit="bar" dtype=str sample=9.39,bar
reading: 9.3,bar
